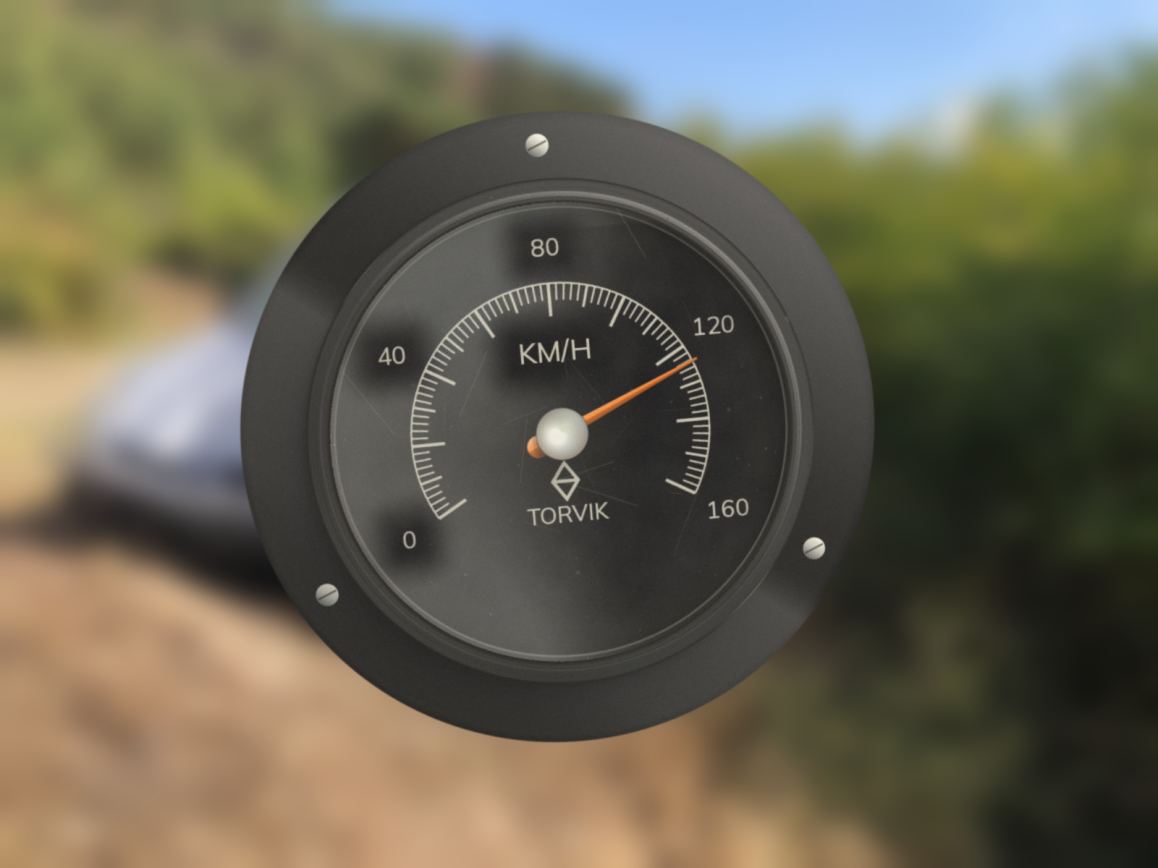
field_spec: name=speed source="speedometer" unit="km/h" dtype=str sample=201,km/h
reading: 124,km/h
